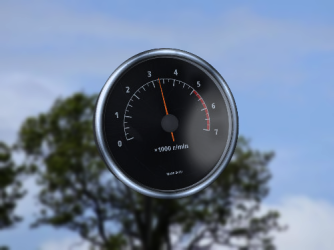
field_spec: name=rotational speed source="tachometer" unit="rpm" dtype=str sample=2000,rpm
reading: 3250,rpm
